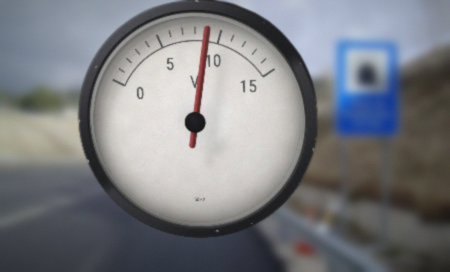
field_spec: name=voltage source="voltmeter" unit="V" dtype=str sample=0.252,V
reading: 9,V
